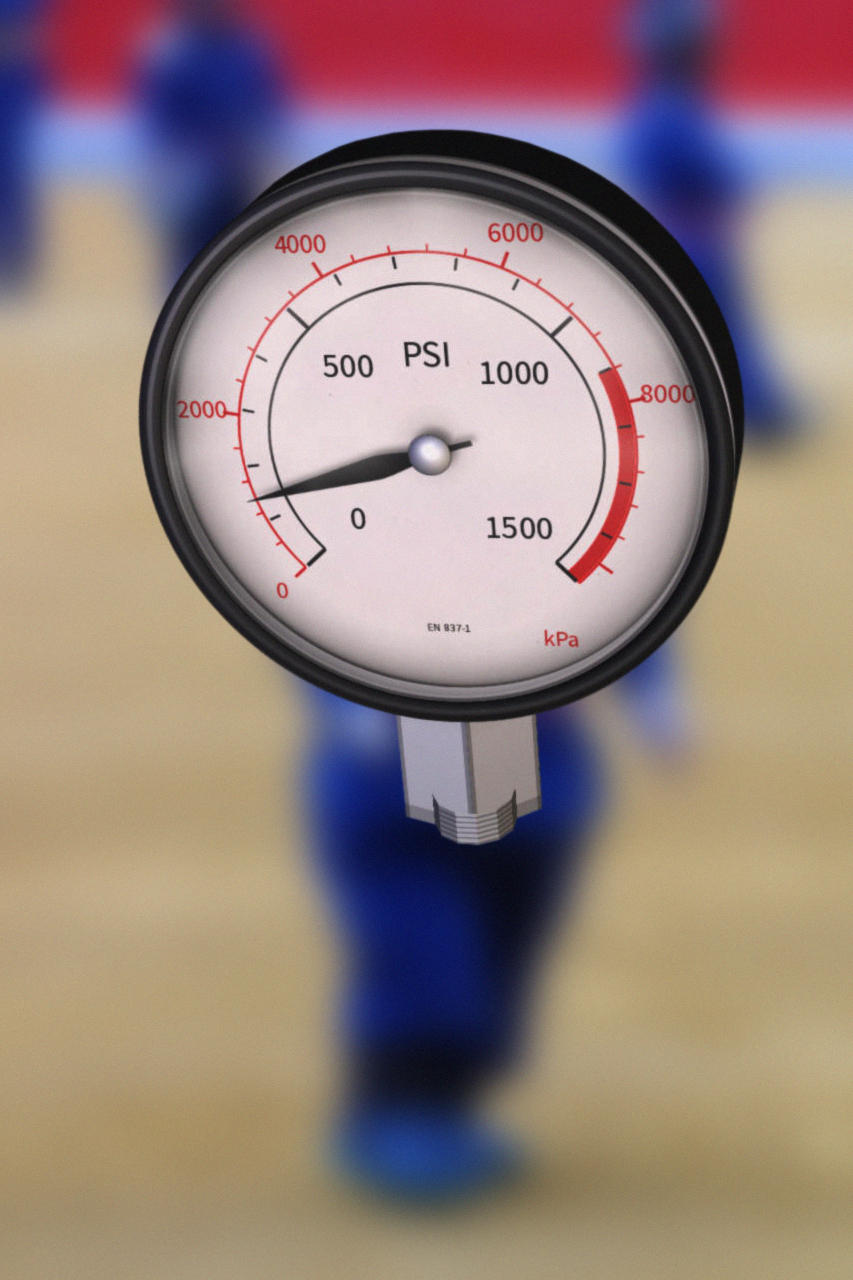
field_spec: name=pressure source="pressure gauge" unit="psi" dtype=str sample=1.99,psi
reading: 150,psi
